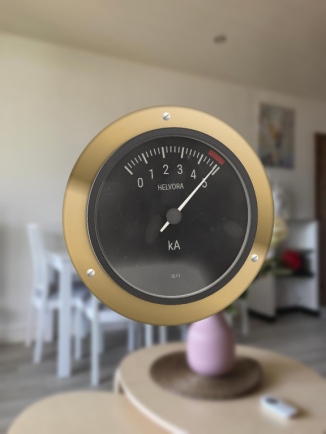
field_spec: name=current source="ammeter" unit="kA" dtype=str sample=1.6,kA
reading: 4.8,kA
